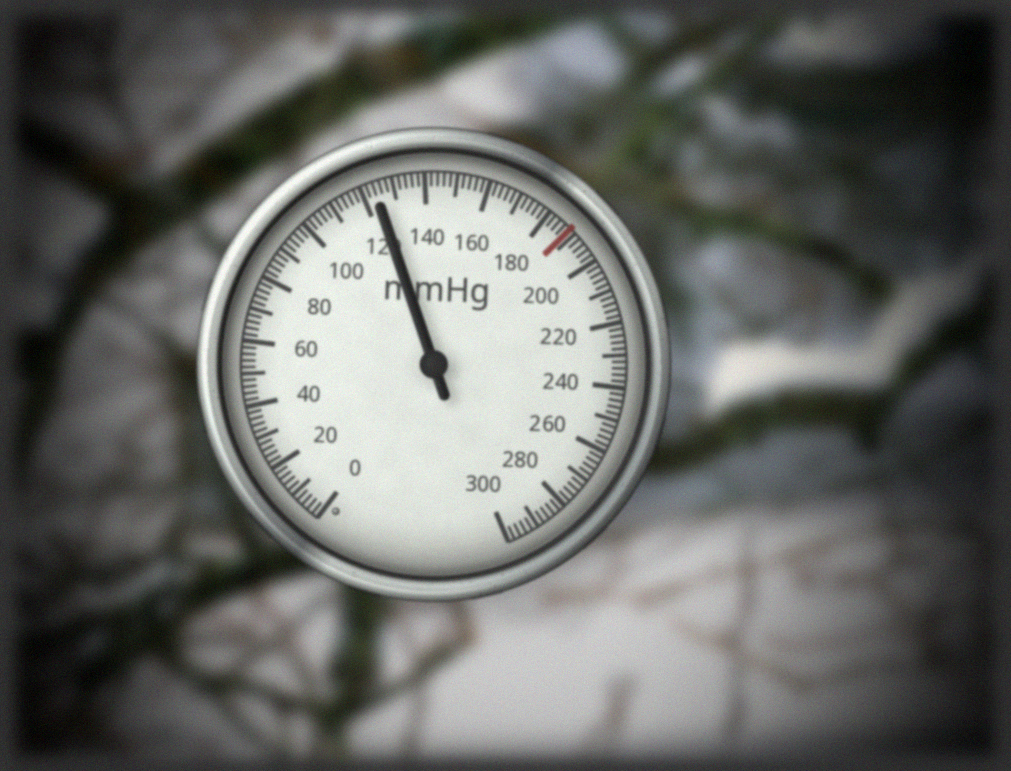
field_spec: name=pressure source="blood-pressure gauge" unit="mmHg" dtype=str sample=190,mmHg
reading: 124,mmHg
